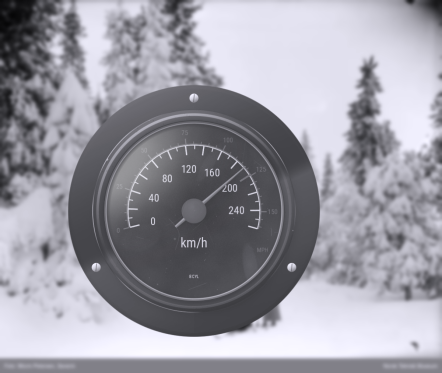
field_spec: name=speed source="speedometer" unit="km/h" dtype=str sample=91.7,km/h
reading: 190,km/h
